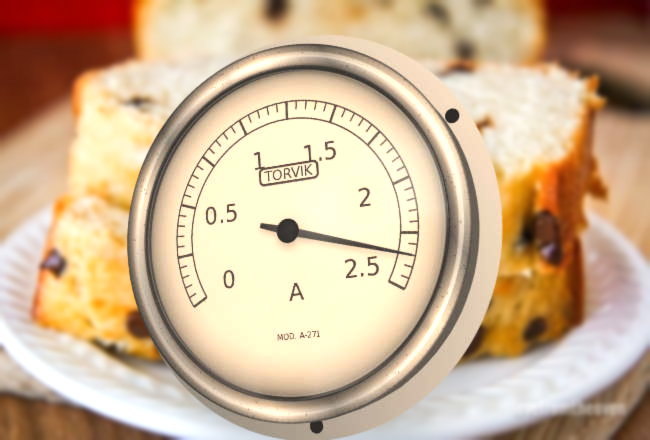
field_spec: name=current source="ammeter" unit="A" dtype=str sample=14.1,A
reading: 2.35,A
